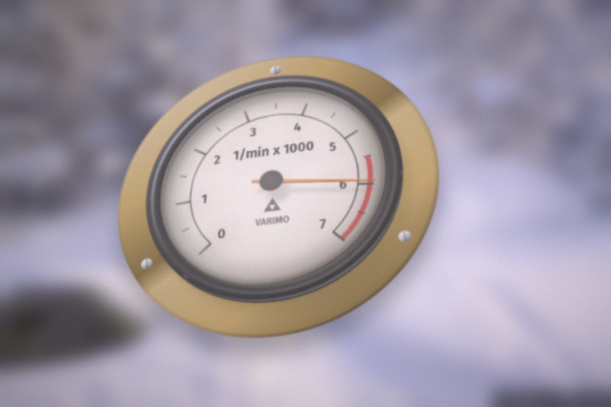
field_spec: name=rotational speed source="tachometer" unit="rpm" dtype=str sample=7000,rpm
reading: 6000,rpm
